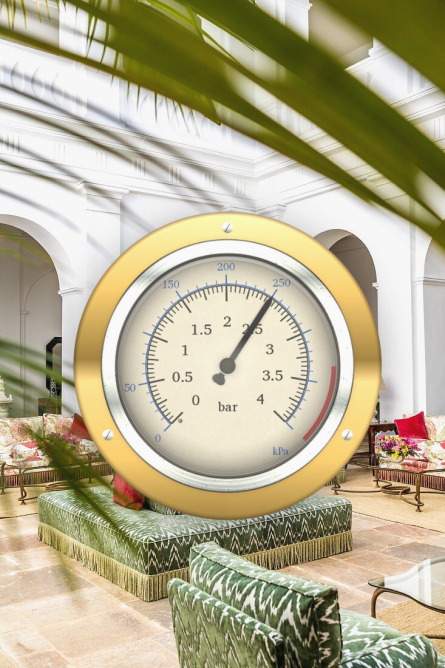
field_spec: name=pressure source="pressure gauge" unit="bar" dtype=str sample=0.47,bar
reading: 2.5,bar
